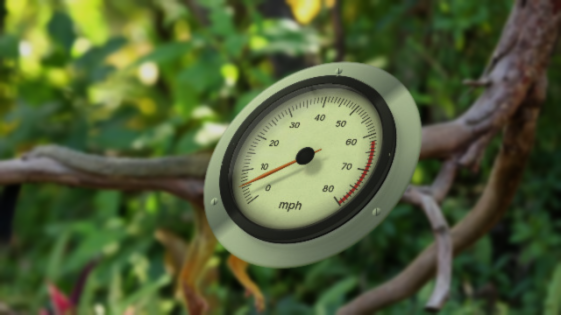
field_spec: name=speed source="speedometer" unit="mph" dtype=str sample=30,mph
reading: 5,mph
